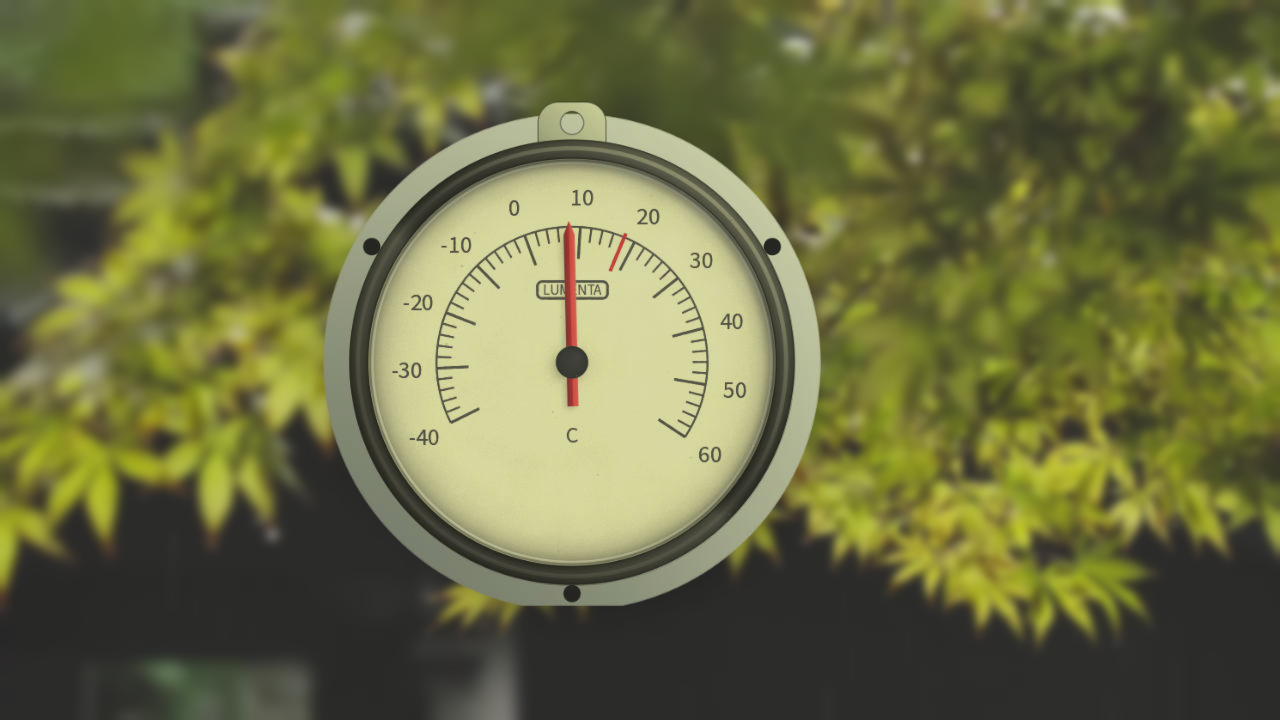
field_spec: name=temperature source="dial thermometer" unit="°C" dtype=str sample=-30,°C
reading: 8,°C
